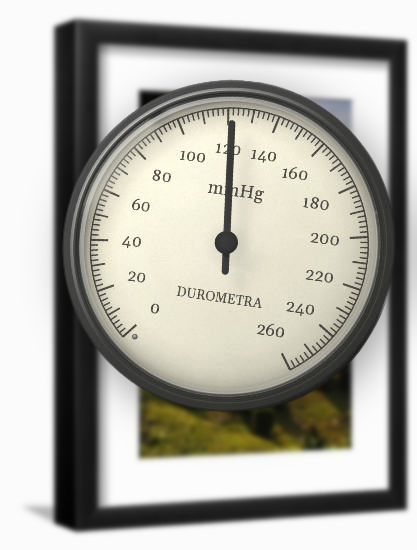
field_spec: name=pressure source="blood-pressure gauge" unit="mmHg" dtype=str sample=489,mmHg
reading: 122,mmHg
